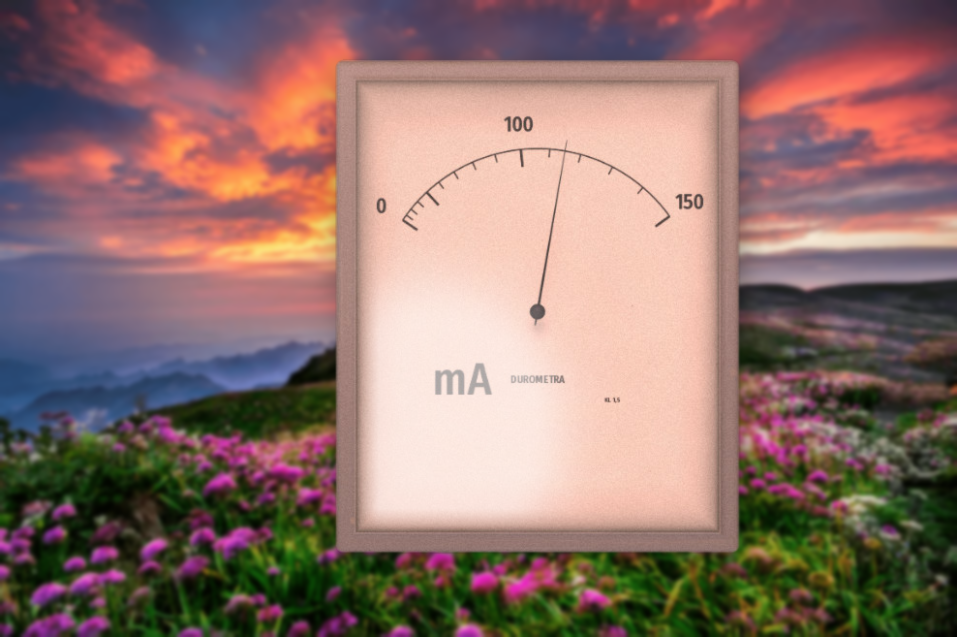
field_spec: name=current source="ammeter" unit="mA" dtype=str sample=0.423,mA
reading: 115,mA
